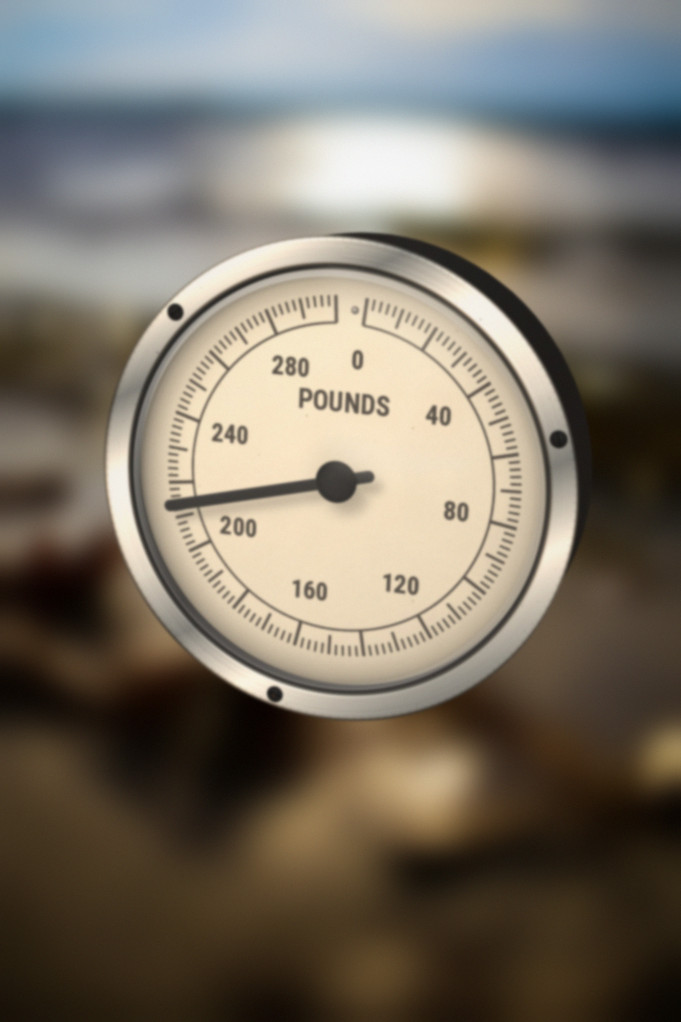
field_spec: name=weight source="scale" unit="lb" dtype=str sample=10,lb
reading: 214,lb
